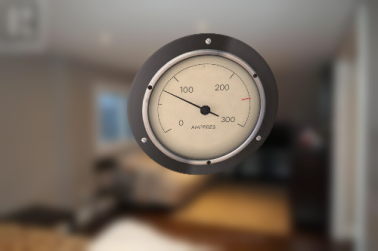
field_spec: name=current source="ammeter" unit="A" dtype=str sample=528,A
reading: 75,A
